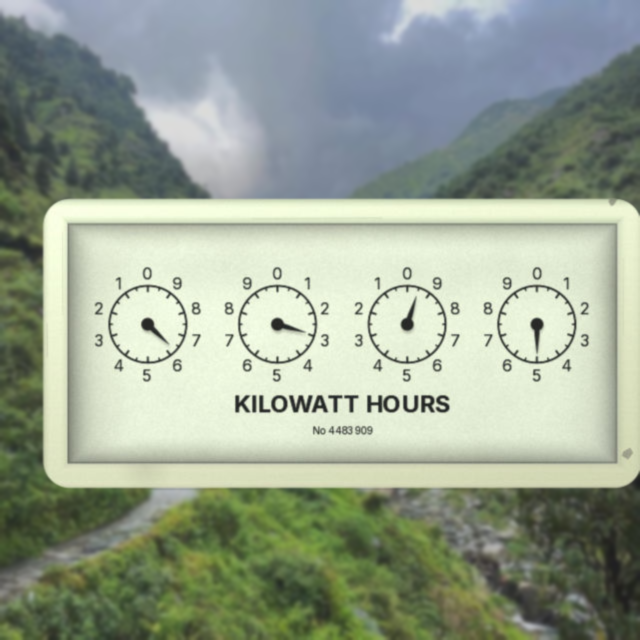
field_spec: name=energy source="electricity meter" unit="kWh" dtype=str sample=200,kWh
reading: 6295,kWh
